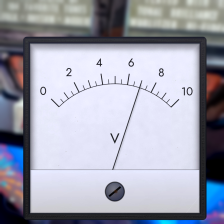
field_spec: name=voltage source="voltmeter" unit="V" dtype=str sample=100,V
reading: 7,V
